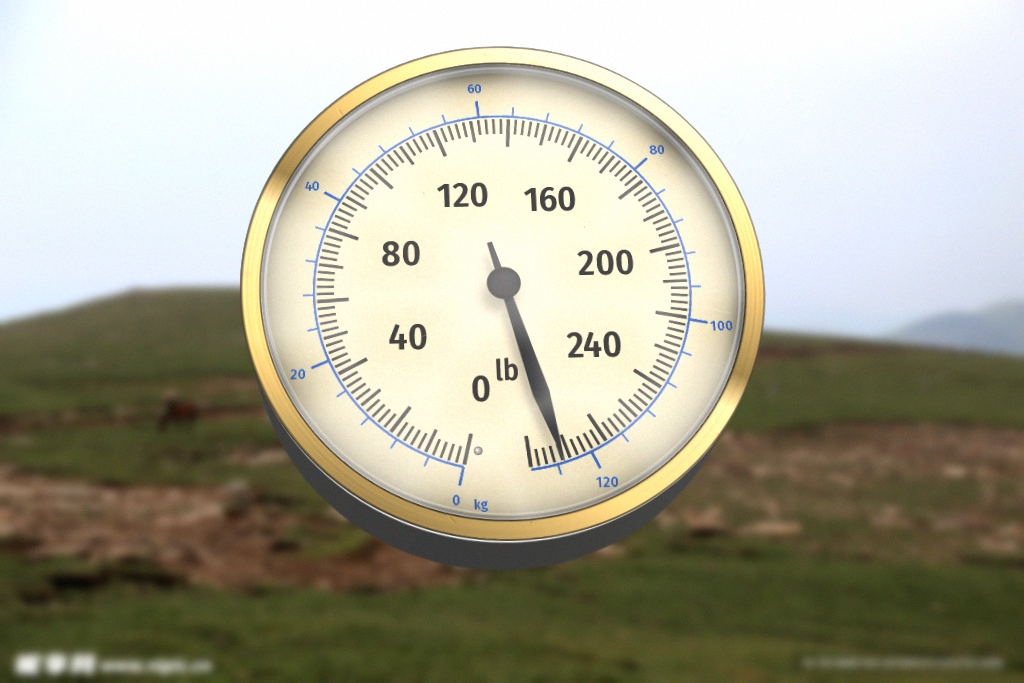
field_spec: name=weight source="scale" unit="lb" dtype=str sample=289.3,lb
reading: 272,lb
